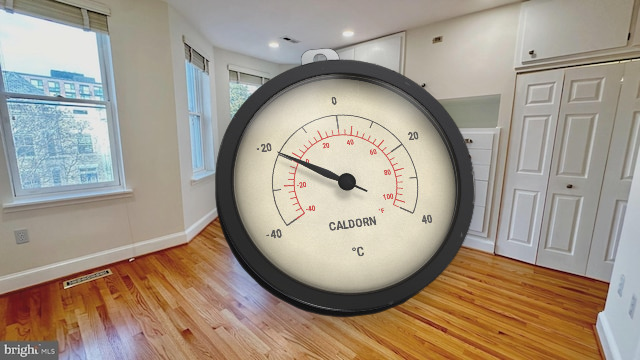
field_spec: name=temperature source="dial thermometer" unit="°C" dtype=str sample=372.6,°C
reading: -20,°C
